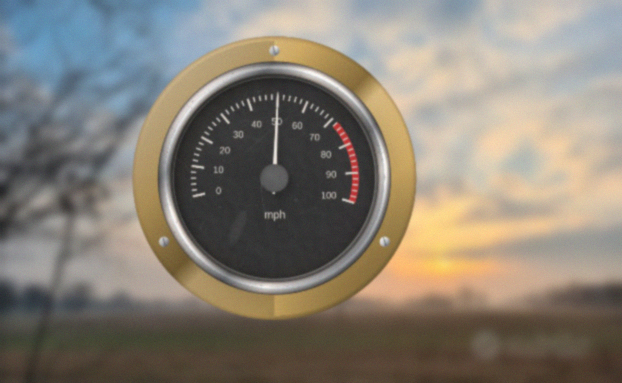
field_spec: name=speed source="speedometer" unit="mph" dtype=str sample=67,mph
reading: 50,mph
